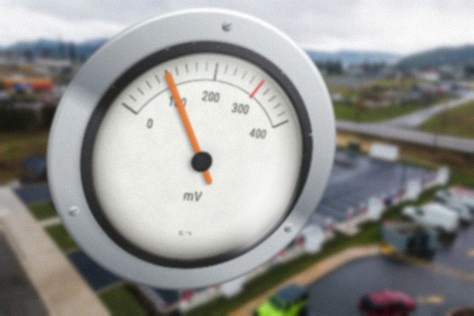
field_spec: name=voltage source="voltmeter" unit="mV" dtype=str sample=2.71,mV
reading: 100,mV
